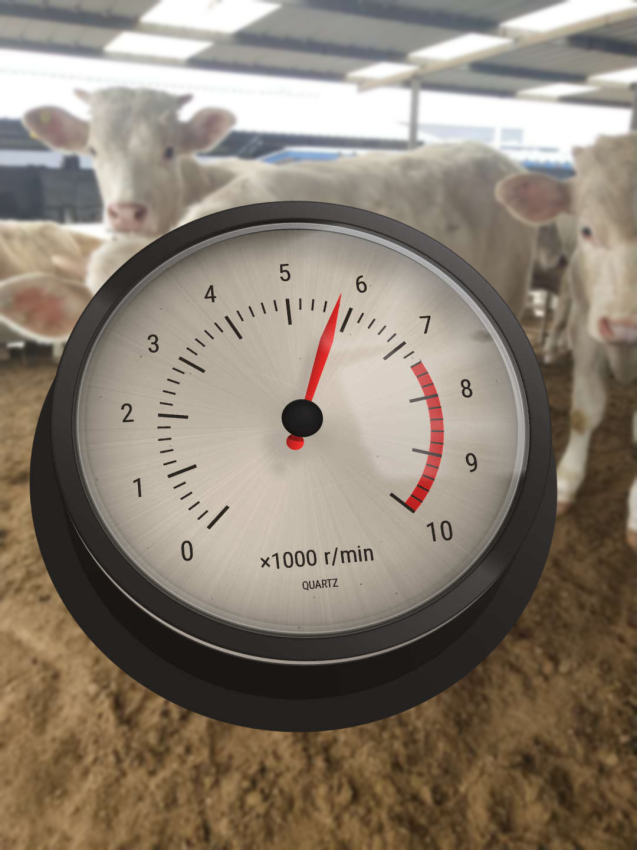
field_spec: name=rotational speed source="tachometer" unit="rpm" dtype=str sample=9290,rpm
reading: 5800,rpm
